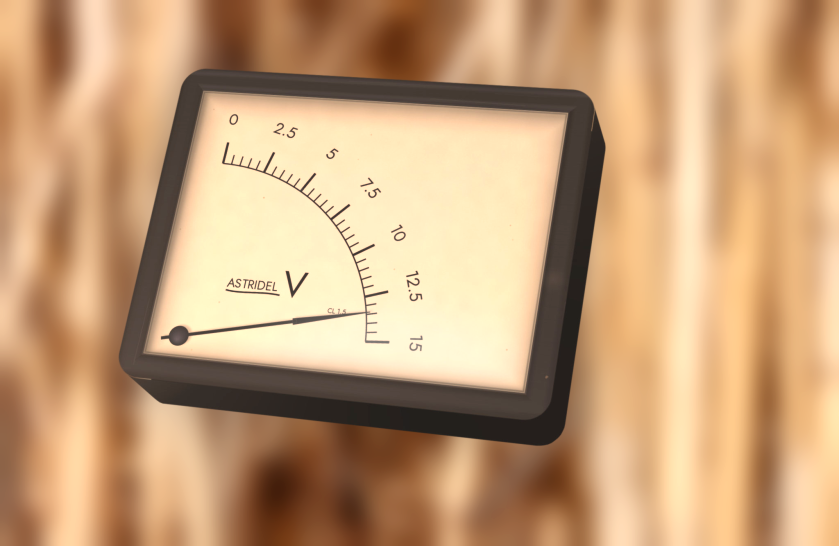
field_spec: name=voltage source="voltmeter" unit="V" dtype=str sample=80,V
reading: 13.5,V
